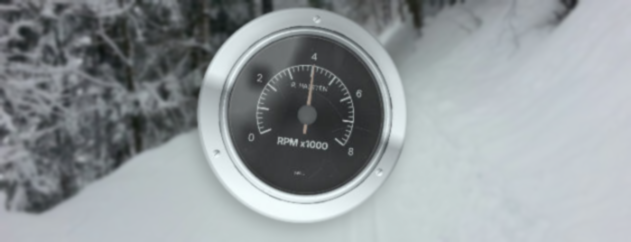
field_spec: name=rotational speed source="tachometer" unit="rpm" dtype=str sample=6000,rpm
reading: 4000,rpm
